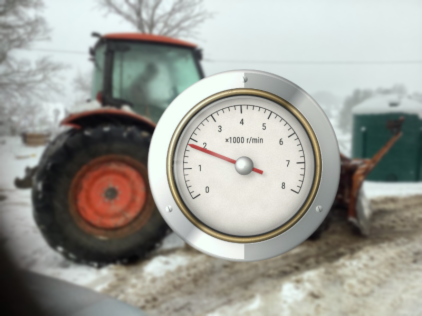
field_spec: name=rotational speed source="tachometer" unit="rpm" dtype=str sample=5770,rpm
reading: 1800,rpm
